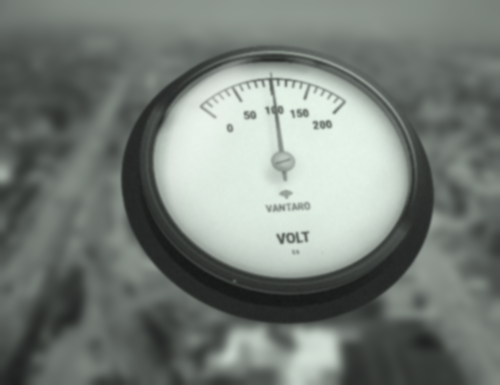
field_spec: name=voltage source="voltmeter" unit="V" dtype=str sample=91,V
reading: 100,V
